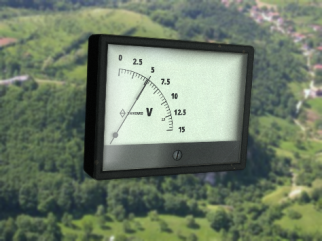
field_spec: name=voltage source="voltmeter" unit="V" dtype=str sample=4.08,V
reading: 5,V
